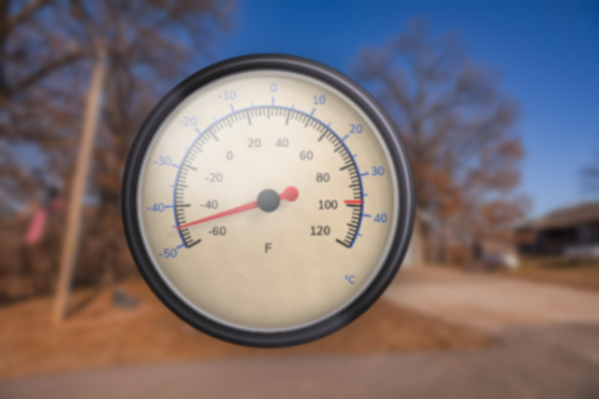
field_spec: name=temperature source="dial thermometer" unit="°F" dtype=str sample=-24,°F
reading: -50,°F
